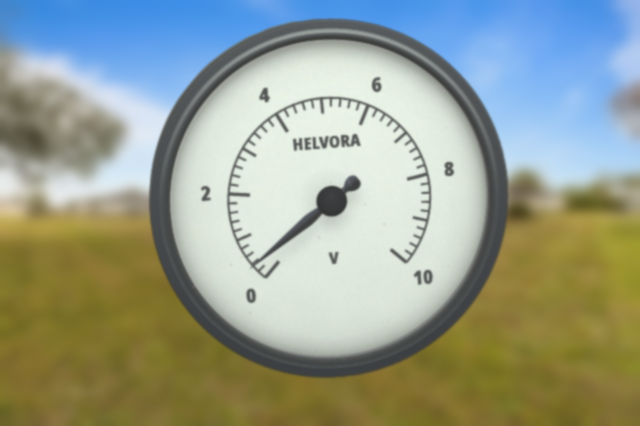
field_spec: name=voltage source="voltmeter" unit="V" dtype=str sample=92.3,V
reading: 0.4,V
